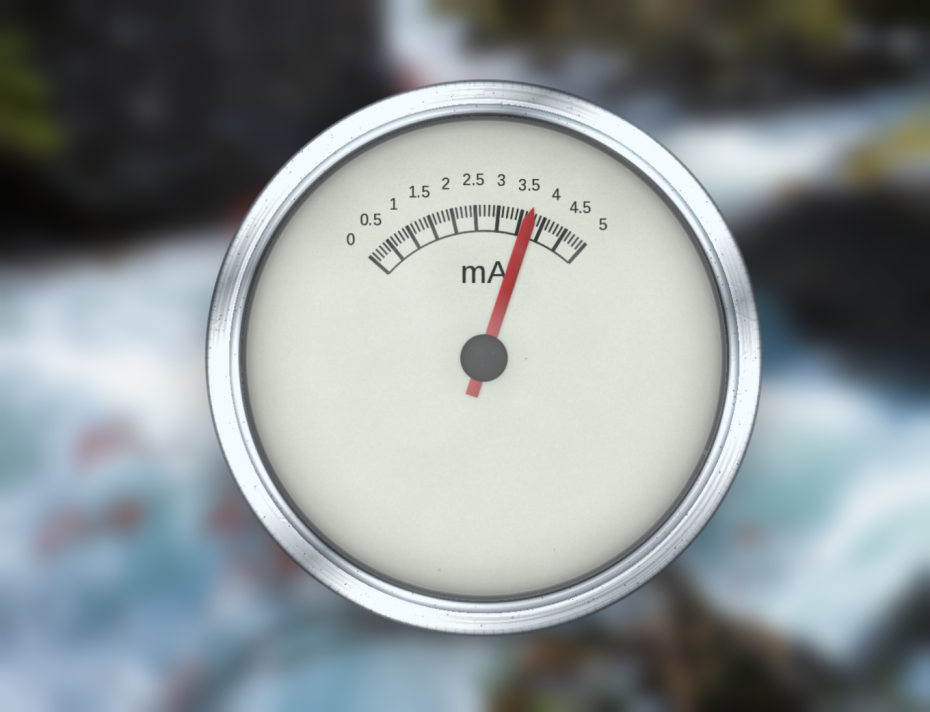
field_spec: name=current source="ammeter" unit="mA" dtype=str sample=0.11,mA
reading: 3.7,mA
